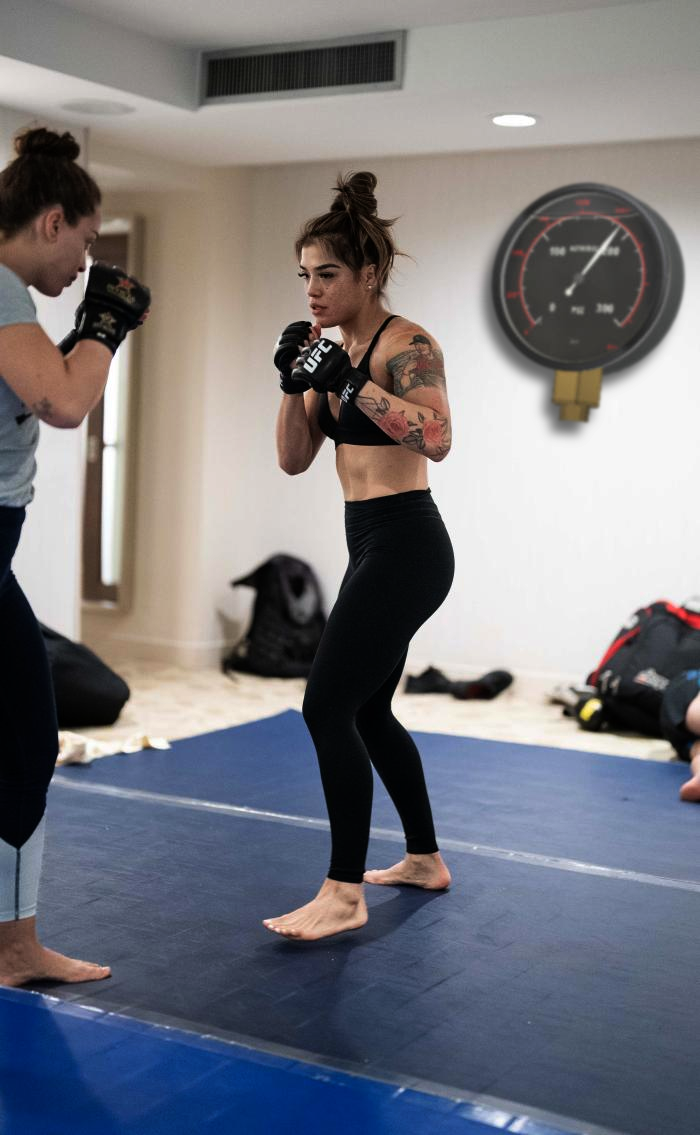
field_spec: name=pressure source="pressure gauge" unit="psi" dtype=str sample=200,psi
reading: 190,psi
